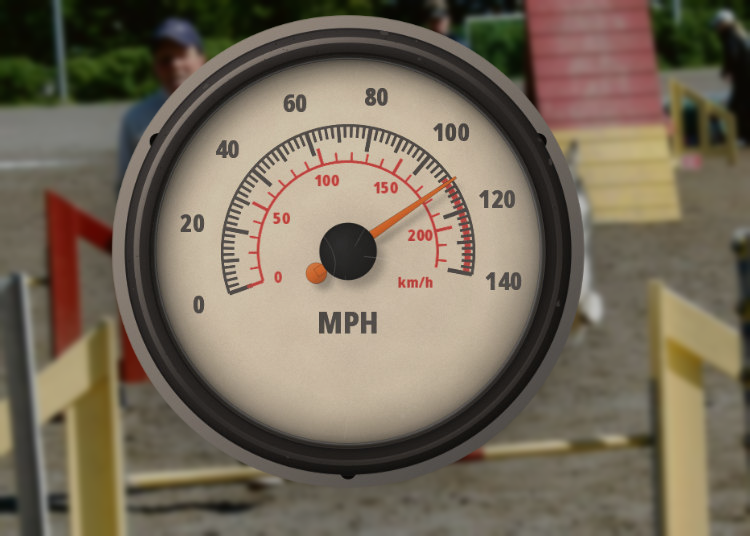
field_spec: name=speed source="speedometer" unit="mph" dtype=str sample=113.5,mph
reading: 110,mph
